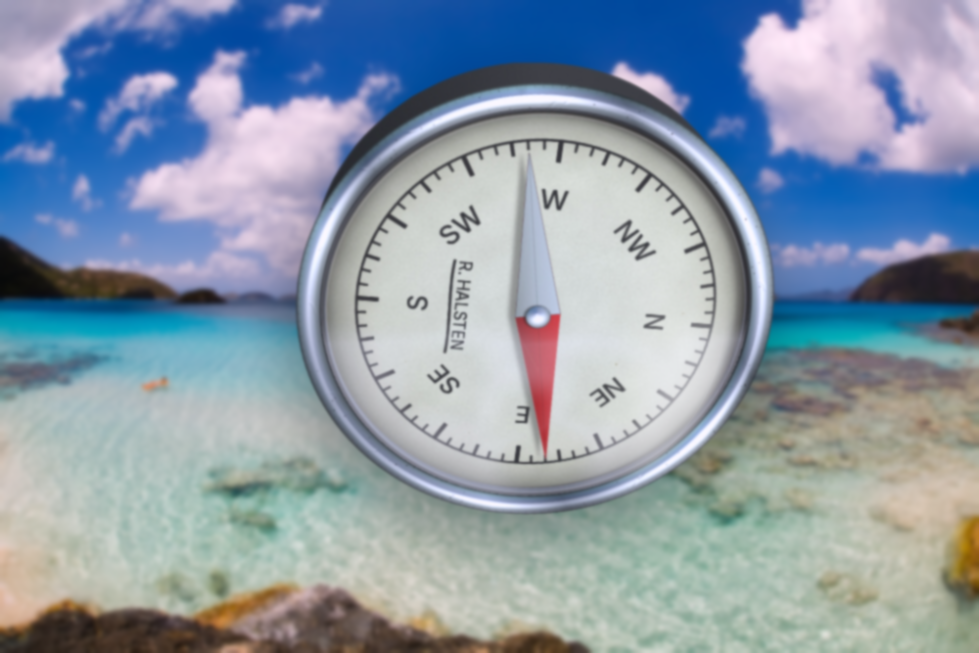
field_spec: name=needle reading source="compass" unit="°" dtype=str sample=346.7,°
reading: 80,°
